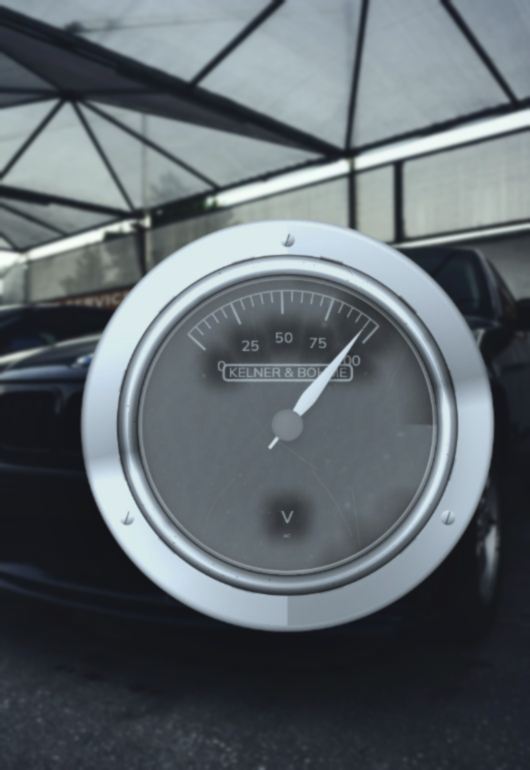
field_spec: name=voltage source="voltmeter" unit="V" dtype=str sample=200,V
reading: 95,V
